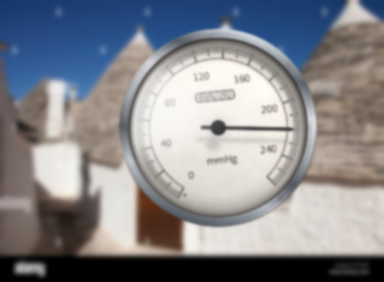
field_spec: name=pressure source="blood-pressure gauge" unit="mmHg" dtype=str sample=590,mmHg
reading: 220,mmHg
